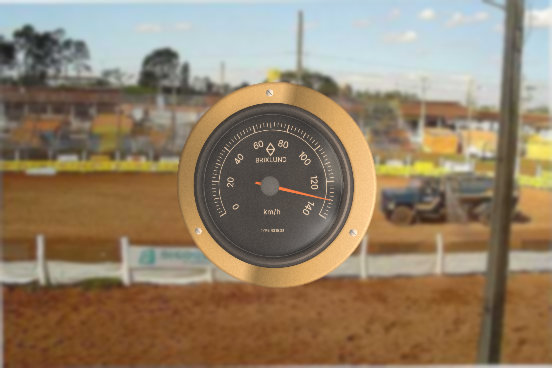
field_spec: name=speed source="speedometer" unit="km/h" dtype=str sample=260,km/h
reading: 130,km/h
